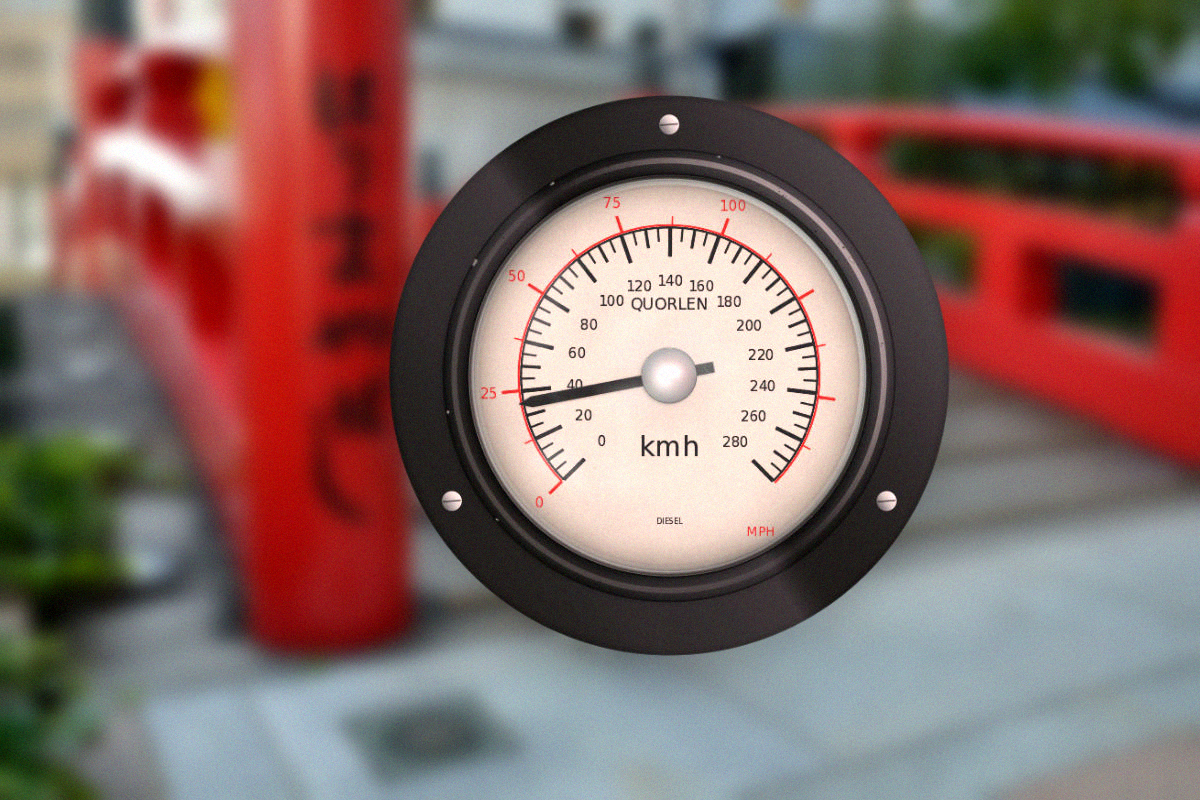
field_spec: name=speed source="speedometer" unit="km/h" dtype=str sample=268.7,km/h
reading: 35,km/h
